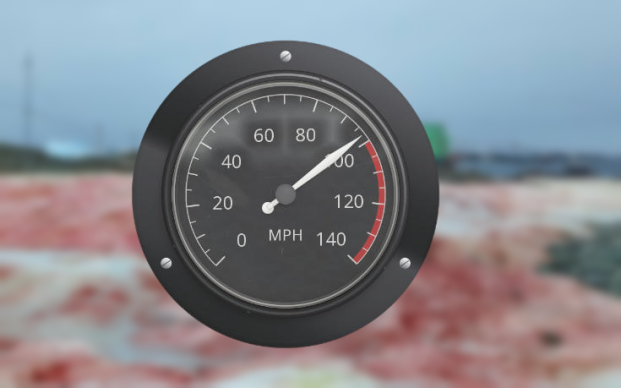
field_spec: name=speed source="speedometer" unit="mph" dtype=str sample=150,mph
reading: 97.5,mph
